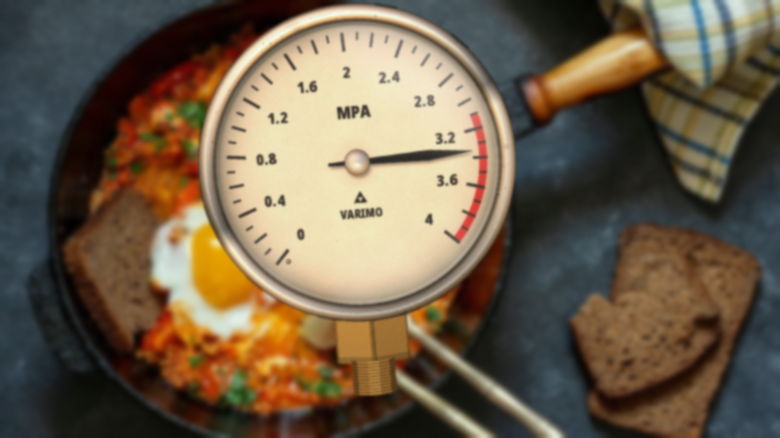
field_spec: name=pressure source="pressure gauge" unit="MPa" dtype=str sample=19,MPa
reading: 3.35,MPa
